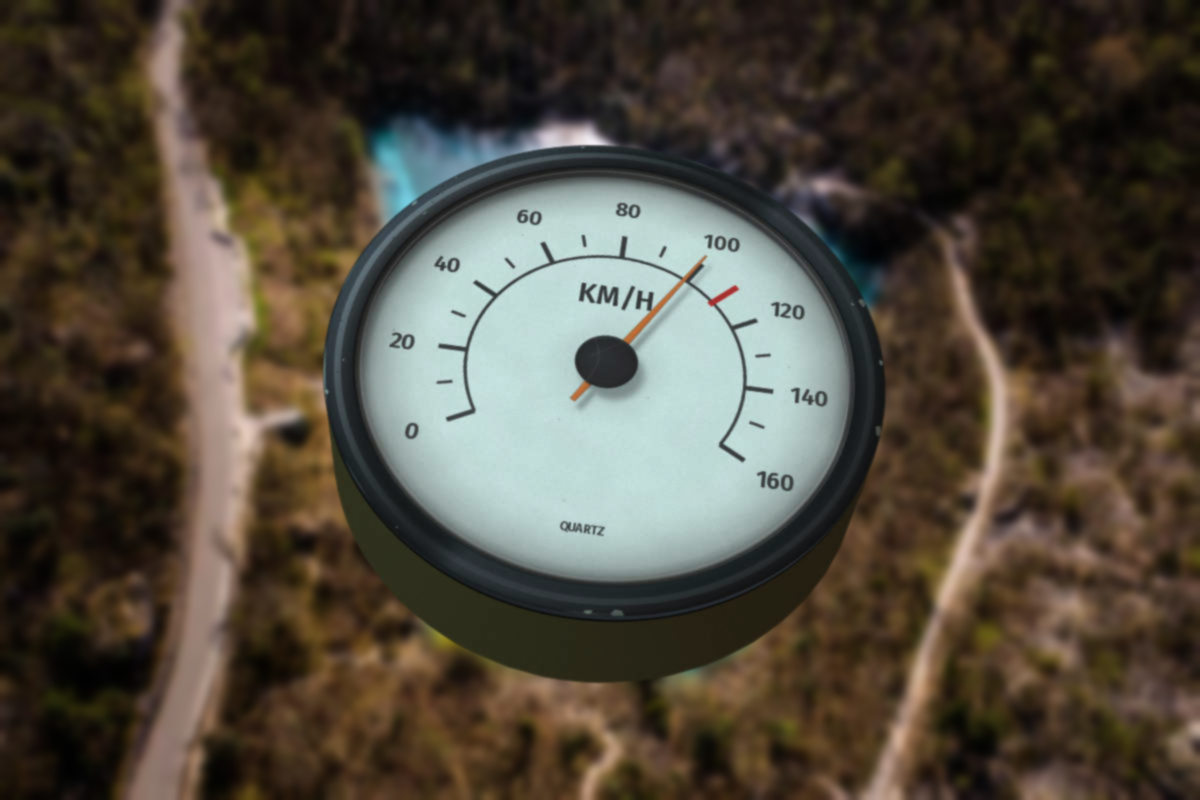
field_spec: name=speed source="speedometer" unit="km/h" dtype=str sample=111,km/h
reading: 100,km/h
